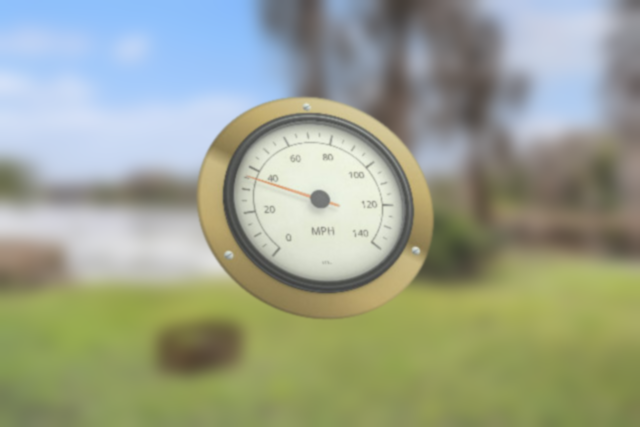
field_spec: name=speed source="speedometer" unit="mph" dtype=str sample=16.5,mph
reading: 35,mph
